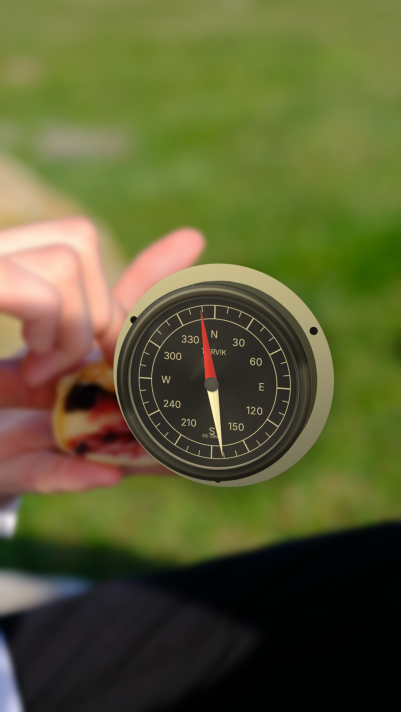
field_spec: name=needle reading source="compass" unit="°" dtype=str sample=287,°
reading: 350,°
